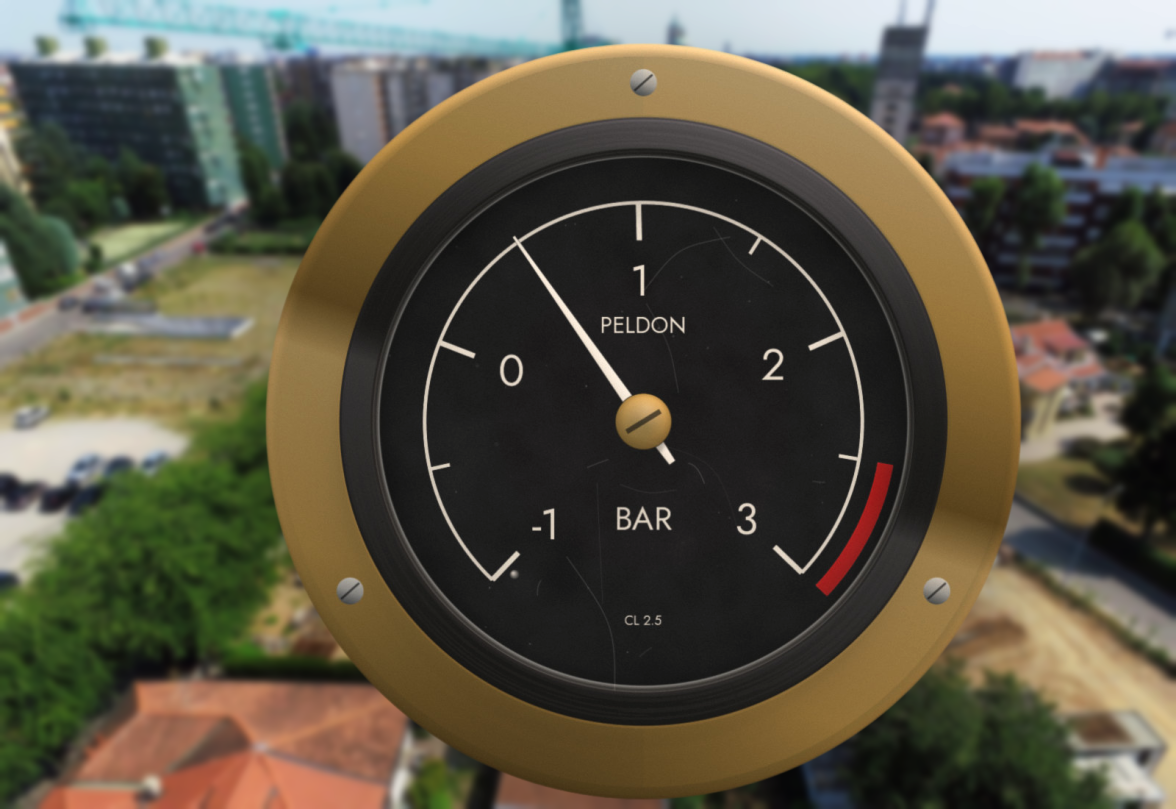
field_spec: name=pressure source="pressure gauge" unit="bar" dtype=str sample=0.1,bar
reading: 0.5,bar
